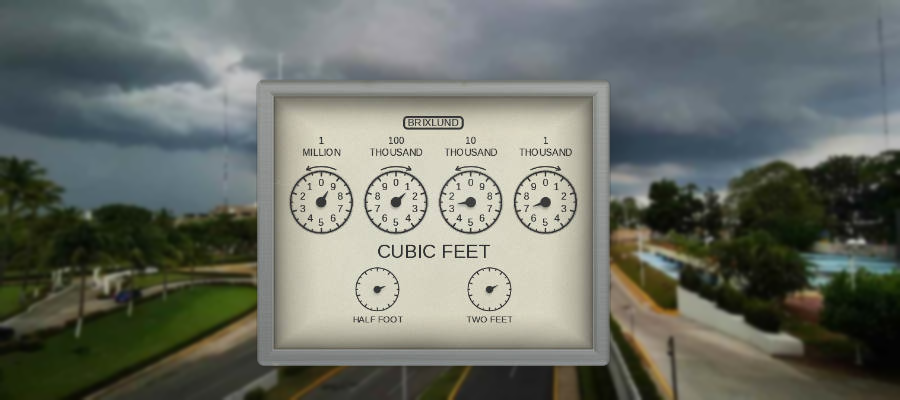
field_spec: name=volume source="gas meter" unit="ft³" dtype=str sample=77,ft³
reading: 912700,ft³
